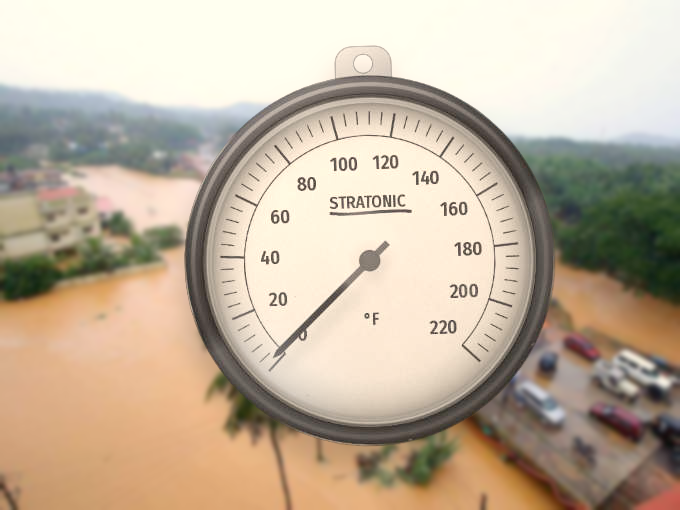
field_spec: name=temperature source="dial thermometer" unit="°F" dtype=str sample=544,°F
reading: 2,°F
